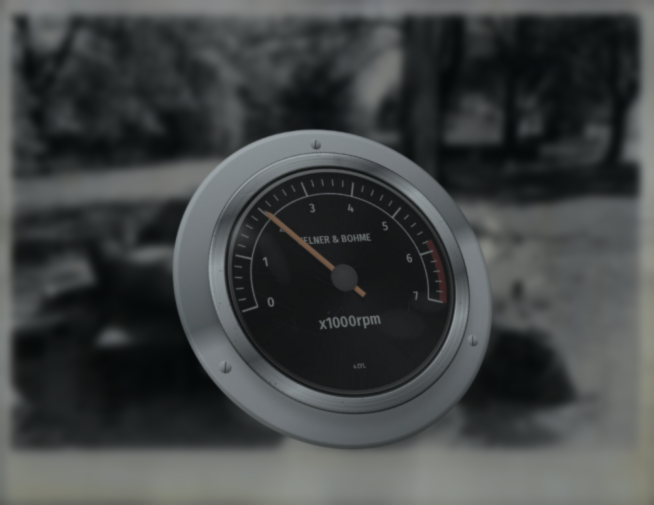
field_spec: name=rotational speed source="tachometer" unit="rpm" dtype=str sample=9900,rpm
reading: 2000,rpm
